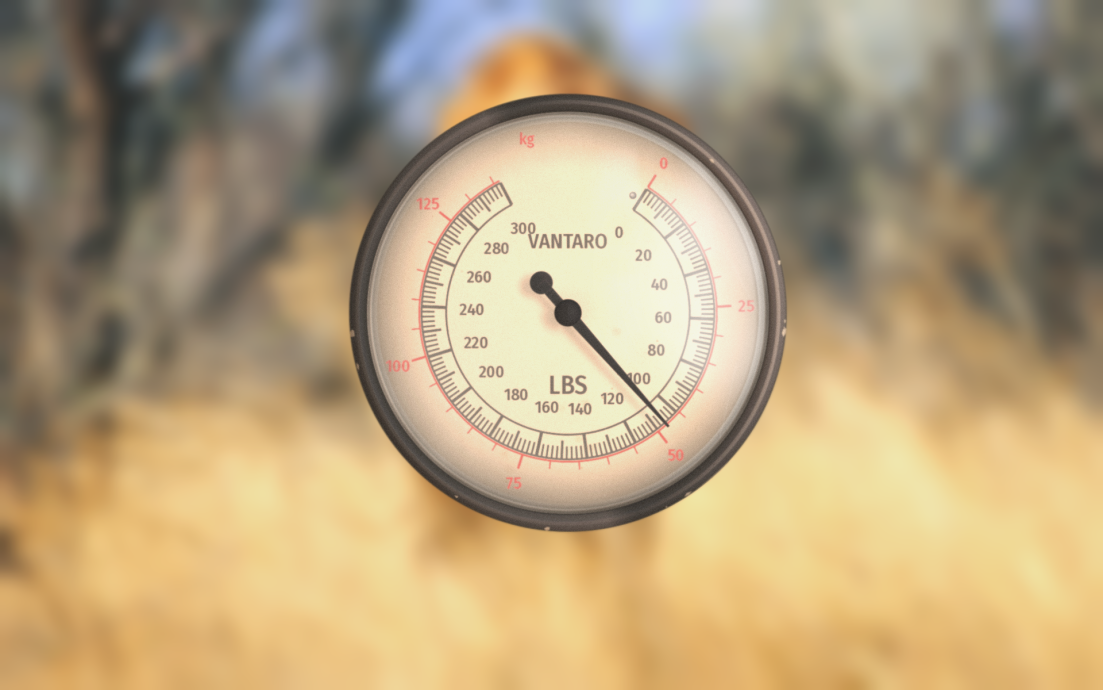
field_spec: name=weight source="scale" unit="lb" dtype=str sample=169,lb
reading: 106,lb
